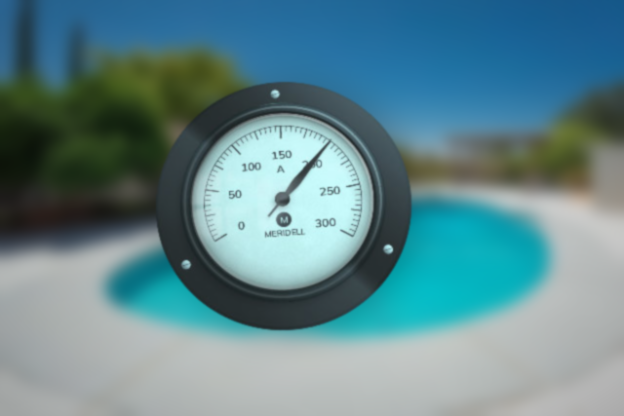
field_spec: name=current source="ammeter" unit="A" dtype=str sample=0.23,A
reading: 200,A
